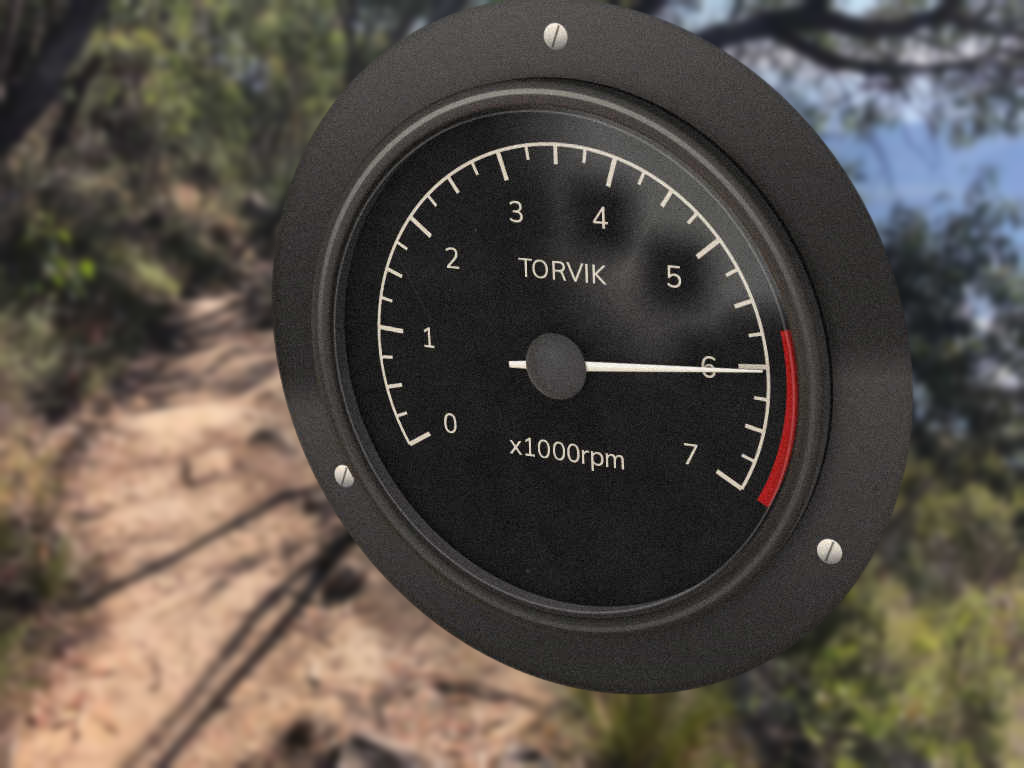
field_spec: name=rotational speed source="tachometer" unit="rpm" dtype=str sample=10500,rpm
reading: 6000,rpm
